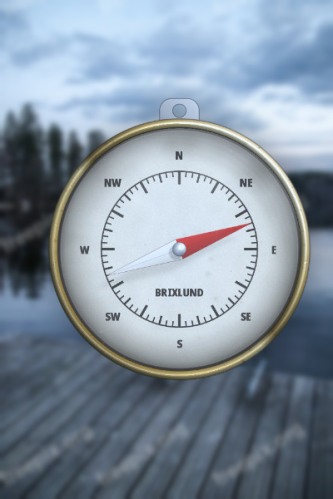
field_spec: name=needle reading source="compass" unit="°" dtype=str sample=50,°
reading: 70,°
